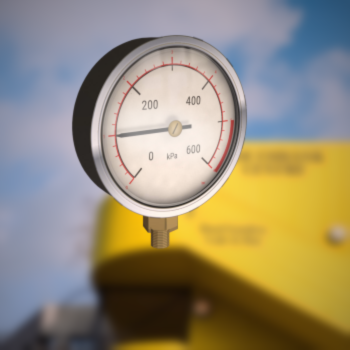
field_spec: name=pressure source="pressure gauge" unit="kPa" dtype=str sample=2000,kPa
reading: 100,kPa
